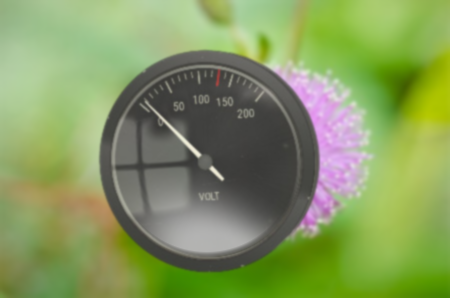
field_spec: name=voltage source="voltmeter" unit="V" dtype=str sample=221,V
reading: 10,V
